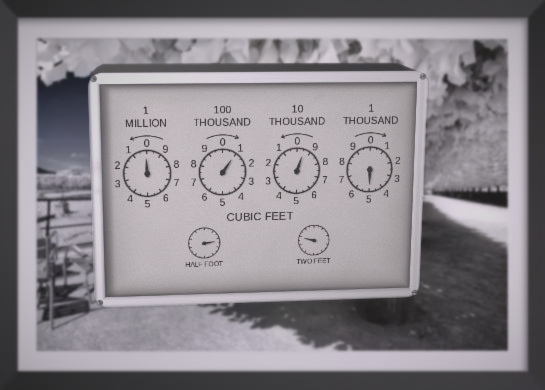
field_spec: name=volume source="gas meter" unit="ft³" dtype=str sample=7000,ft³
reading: 9500,ft³
